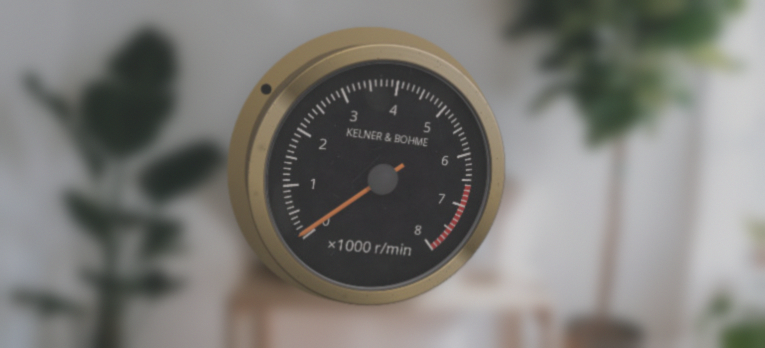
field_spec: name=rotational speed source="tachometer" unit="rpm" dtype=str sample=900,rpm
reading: 100,rpm
